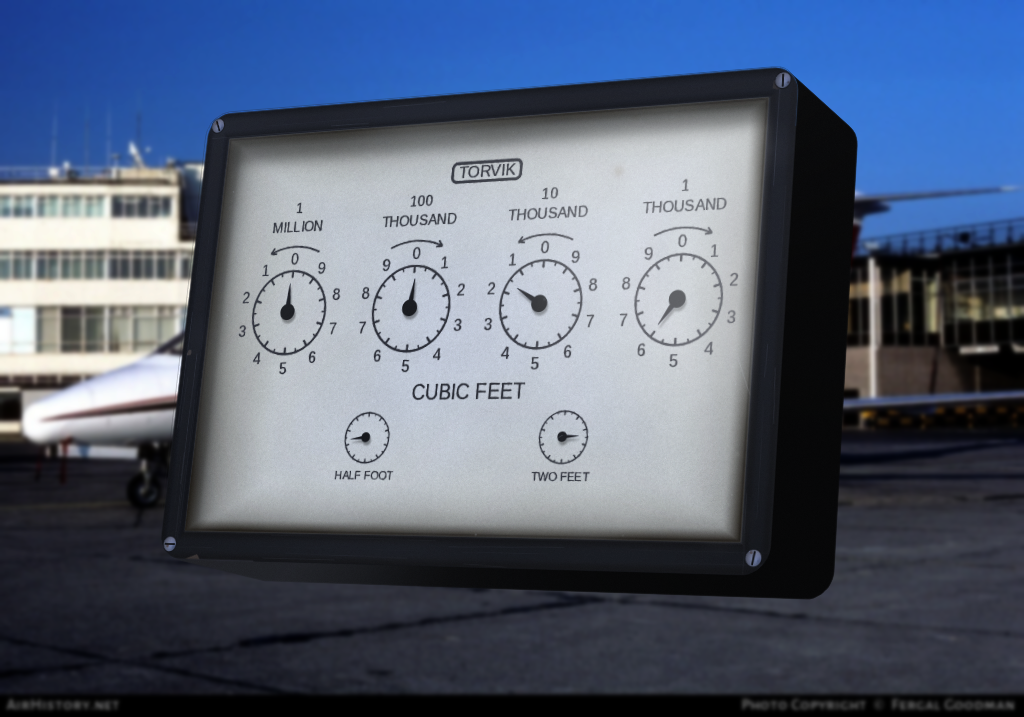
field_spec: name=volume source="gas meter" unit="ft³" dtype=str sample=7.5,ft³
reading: 1600,ft³
